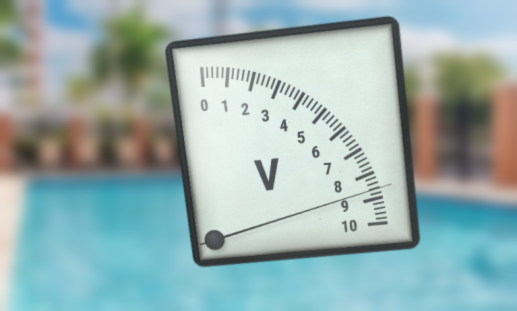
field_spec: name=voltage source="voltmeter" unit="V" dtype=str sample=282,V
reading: 8.6,V
